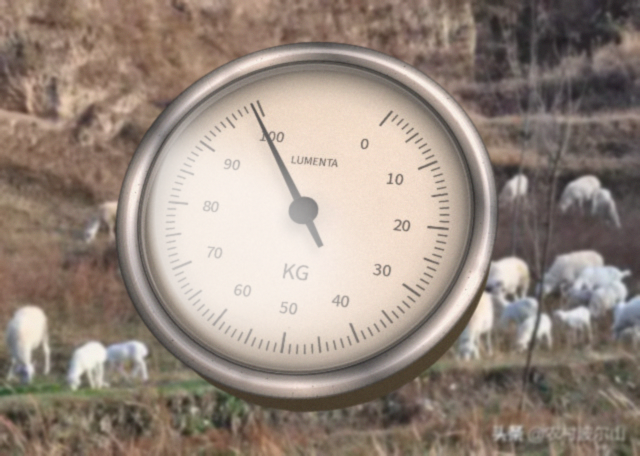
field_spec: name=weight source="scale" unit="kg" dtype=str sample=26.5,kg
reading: 99,kg
